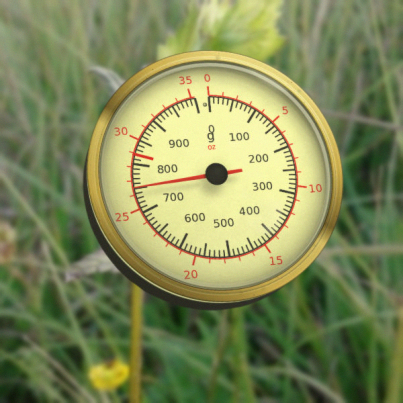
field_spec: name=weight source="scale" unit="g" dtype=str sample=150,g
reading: 750,g
